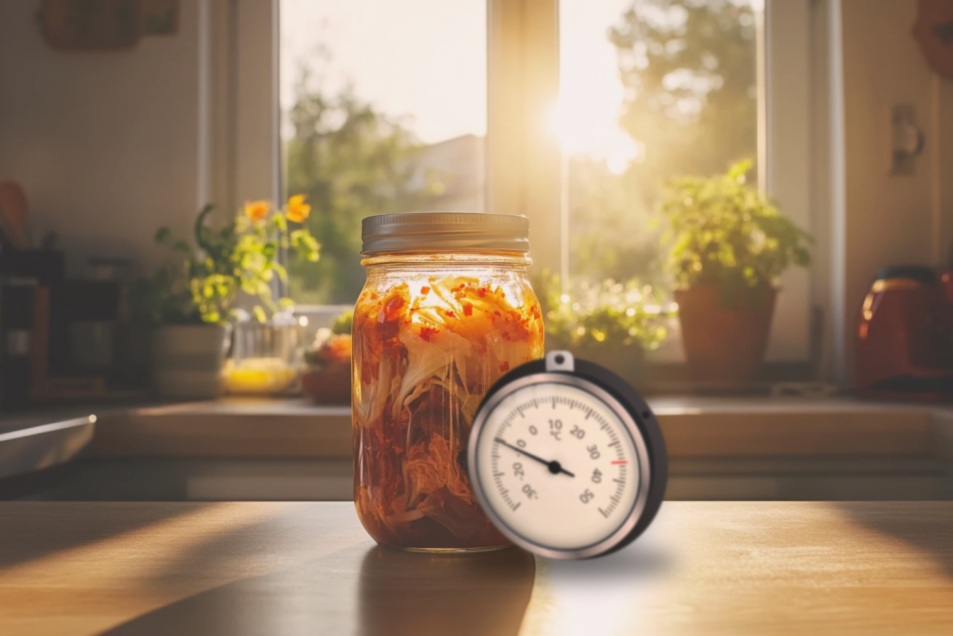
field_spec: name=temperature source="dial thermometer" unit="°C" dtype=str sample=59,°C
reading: -10,°C
